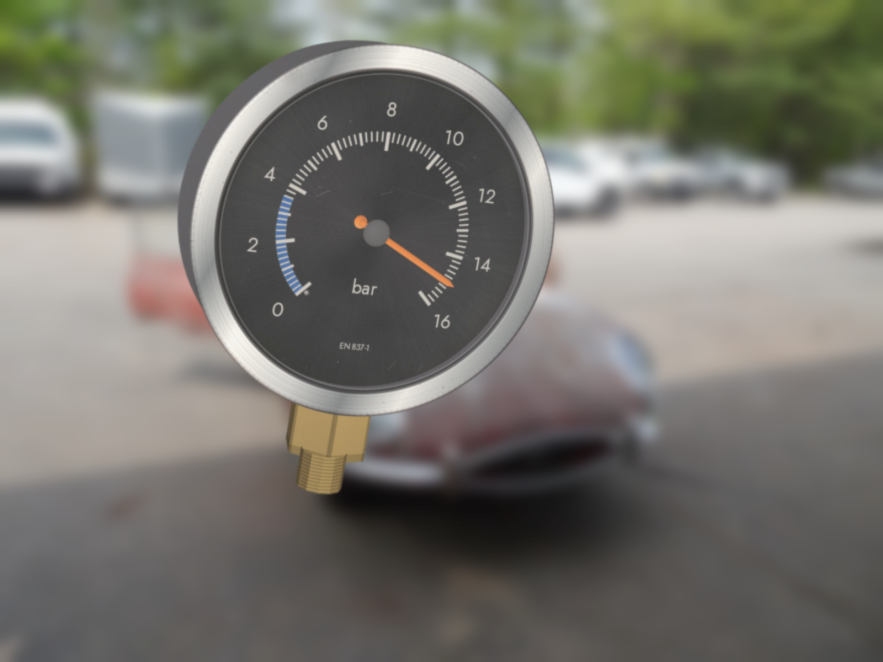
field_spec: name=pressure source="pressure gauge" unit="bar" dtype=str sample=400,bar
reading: 15,bar
